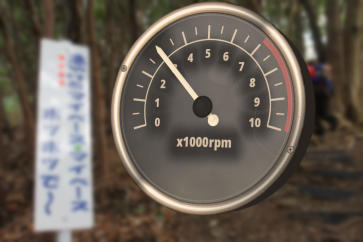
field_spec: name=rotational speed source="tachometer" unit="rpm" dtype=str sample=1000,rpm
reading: 3000,rpm
